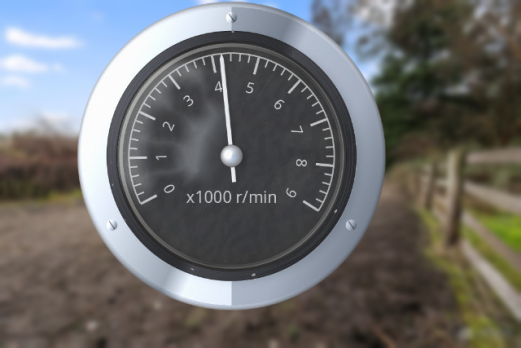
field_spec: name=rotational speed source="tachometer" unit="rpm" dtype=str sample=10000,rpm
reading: 4200,rpm
